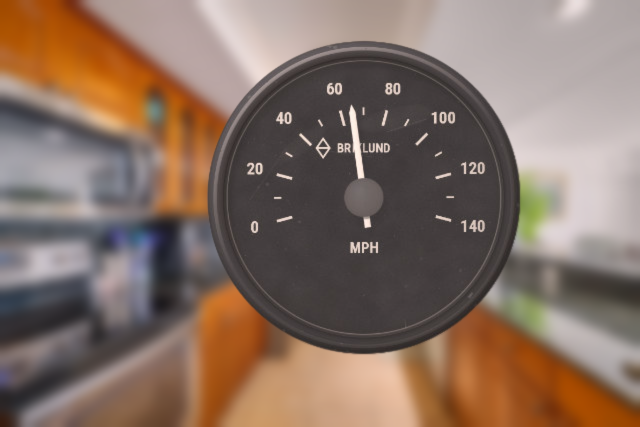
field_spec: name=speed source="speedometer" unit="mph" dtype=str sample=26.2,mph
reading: 65,mph
